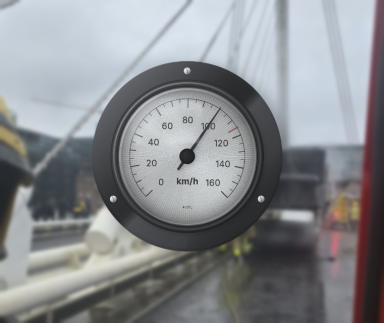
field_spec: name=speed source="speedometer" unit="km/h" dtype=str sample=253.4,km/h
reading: 100,km/h
